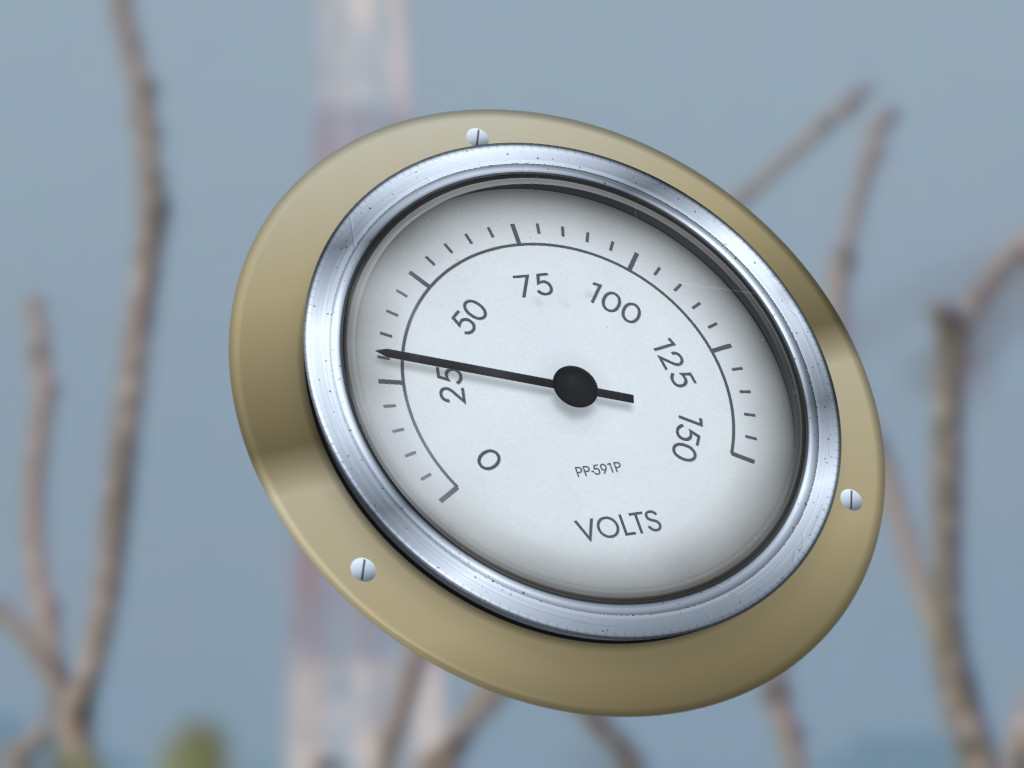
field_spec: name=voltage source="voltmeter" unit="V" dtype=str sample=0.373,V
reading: 30,V
